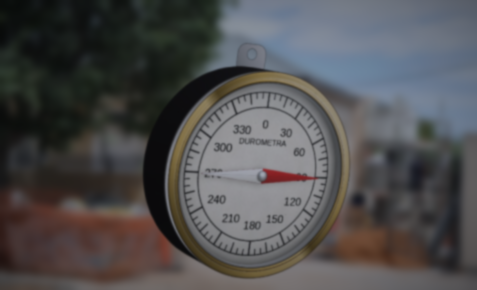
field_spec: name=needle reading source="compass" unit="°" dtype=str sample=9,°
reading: 90,°
